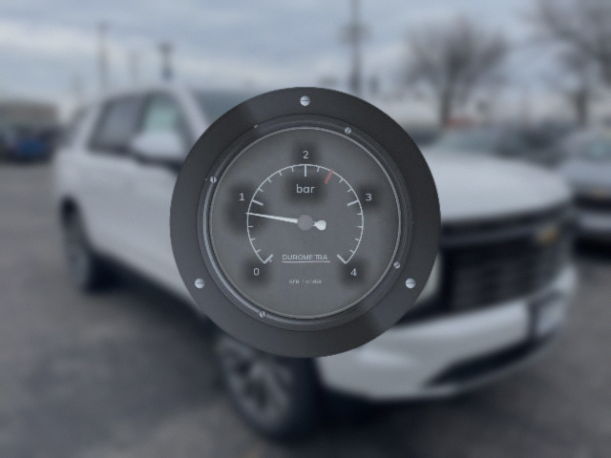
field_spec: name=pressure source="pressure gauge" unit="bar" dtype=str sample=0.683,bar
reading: 0.8,bar
